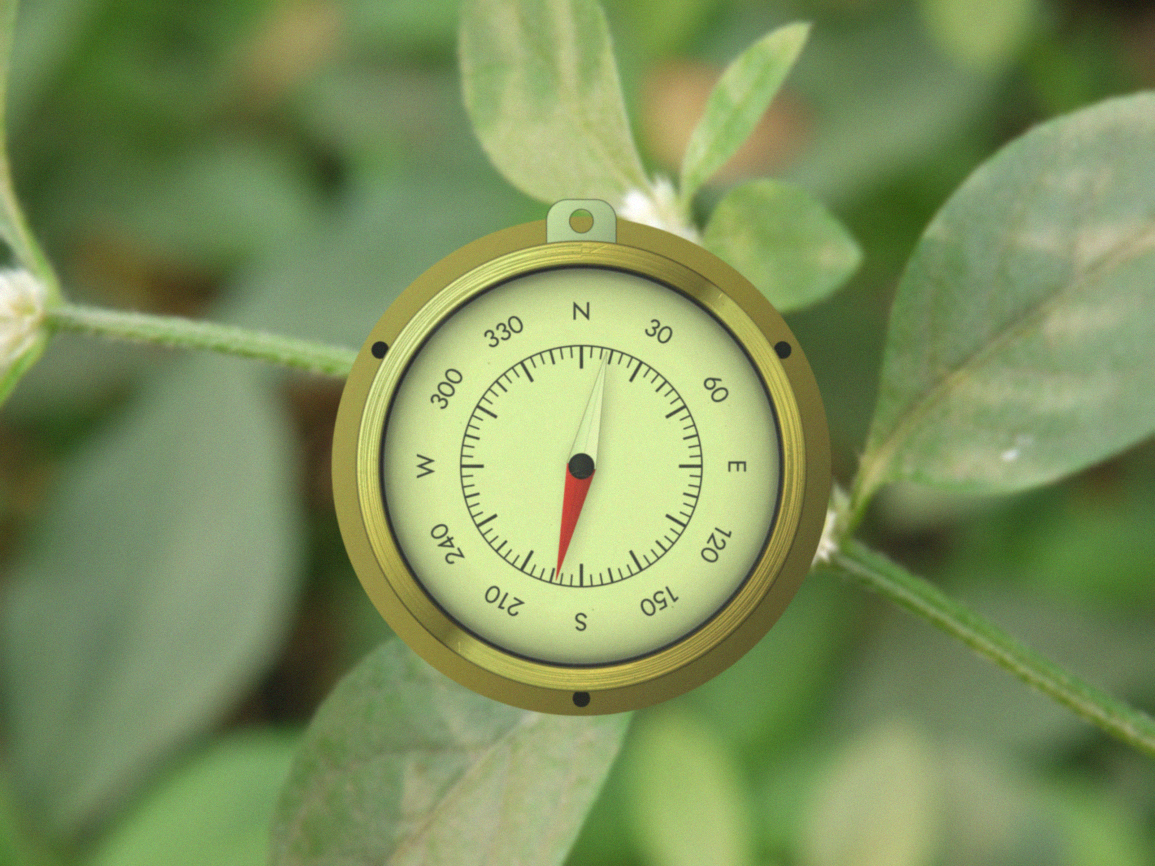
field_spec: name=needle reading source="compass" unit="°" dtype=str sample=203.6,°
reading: 192.5,°
